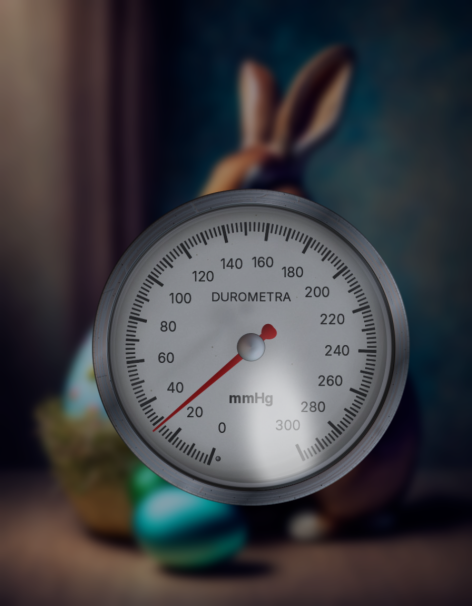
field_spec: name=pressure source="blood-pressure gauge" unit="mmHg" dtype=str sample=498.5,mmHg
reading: 28,mmHg
